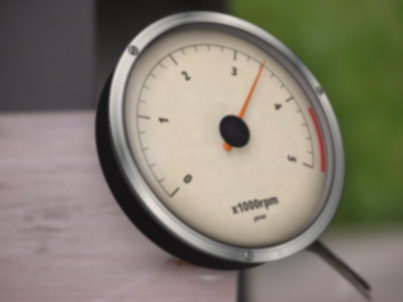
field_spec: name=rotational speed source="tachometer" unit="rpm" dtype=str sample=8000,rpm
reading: 3400,rpm
